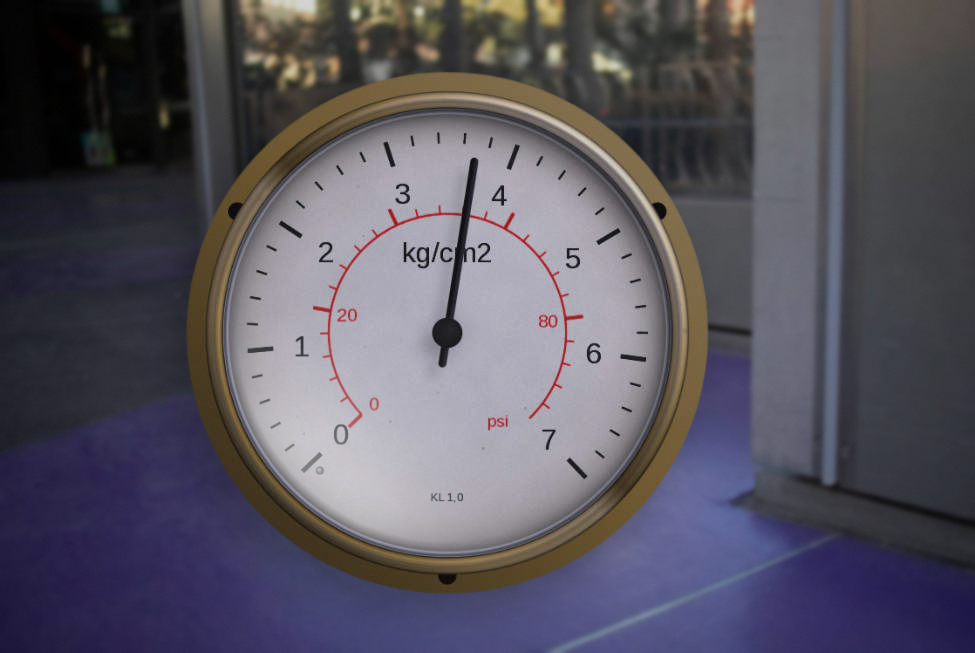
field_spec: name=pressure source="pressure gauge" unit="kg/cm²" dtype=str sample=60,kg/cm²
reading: 3.7,kg/cm²
